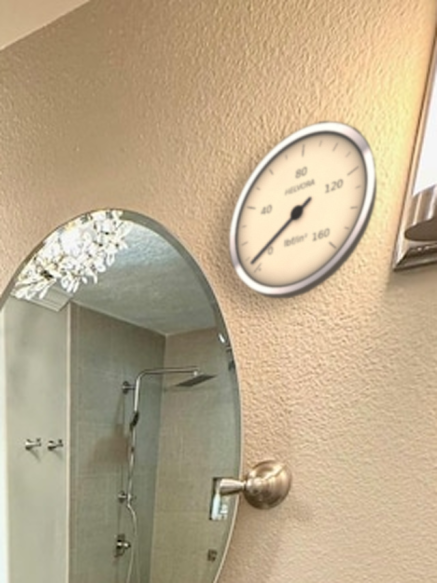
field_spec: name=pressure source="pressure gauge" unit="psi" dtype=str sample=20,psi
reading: 5,psi
